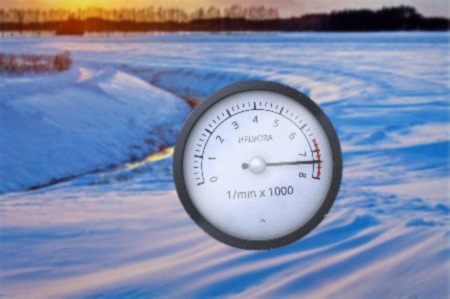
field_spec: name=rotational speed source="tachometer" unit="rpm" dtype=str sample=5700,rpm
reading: 7400,rpm
